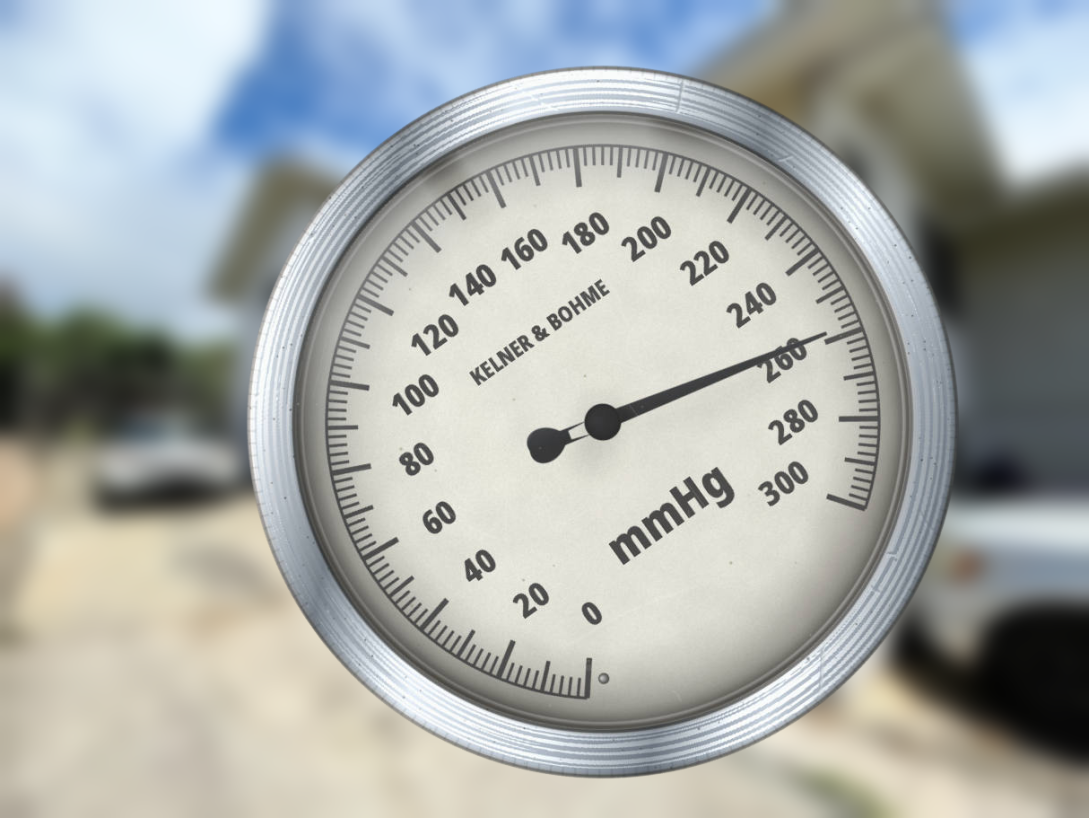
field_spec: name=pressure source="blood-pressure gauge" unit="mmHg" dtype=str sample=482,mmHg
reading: 258,mmHg
